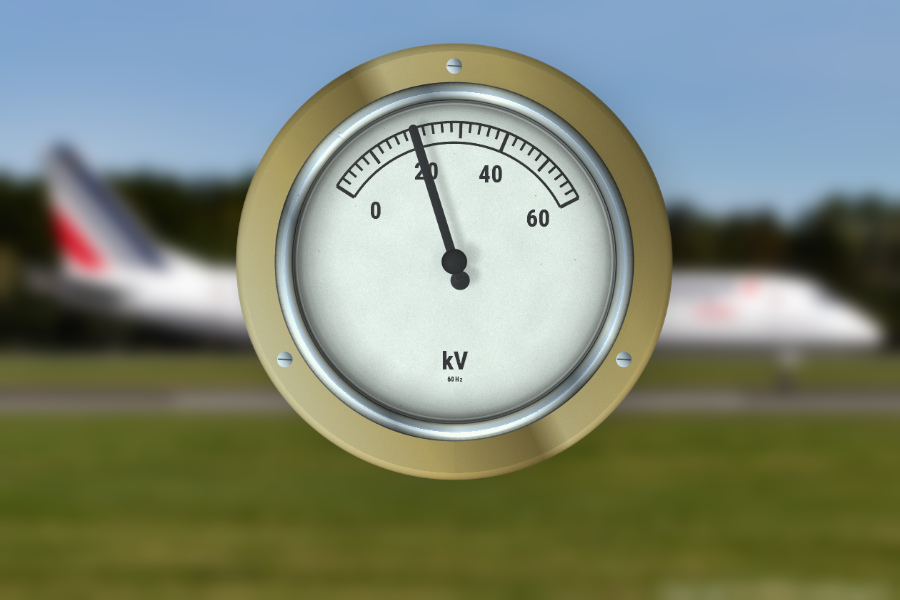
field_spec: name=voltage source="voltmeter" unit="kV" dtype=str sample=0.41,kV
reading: 20,kV
